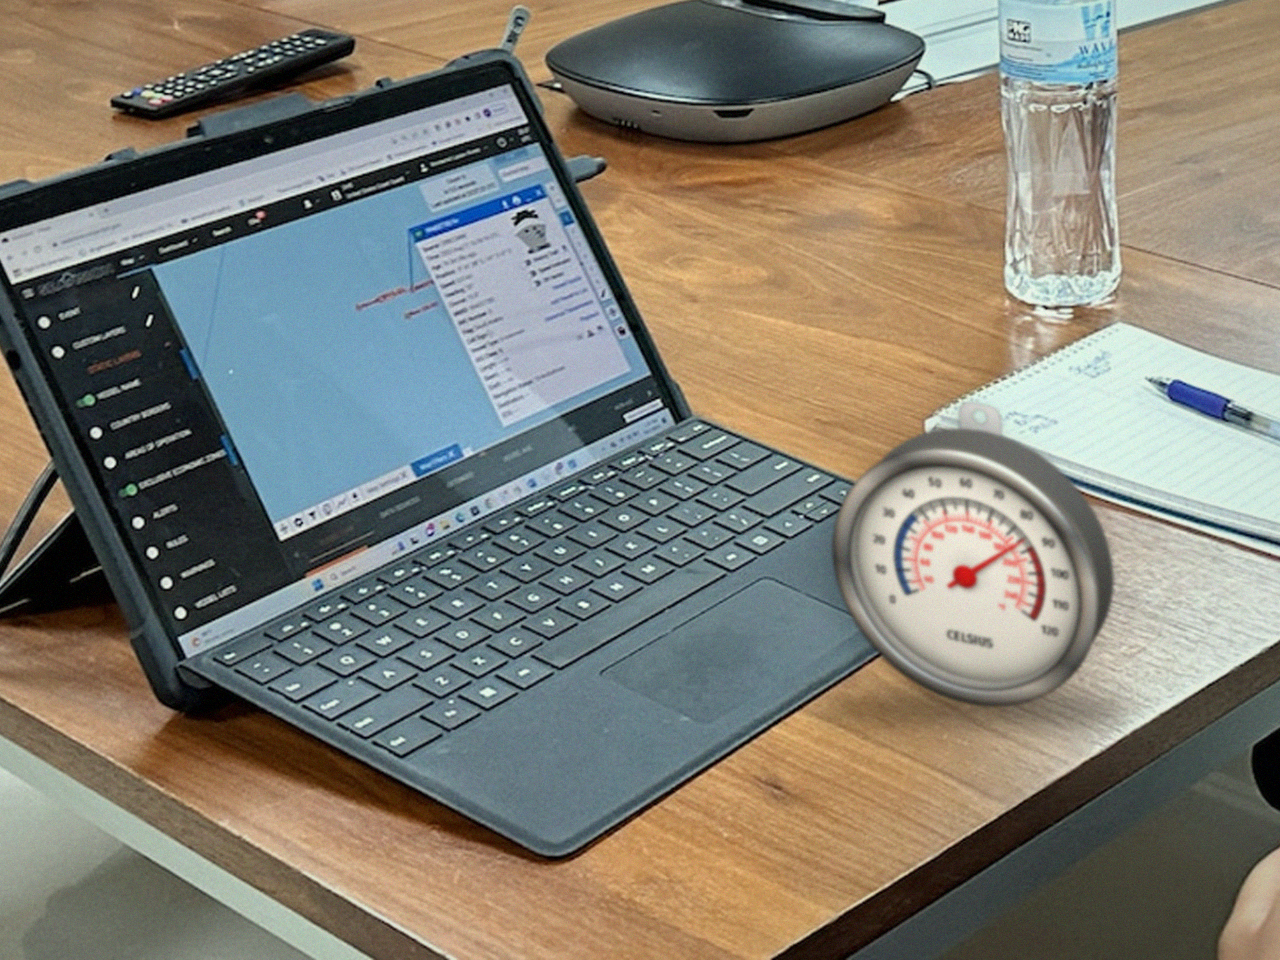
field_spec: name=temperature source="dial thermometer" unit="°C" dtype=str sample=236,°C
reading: 85,°C
